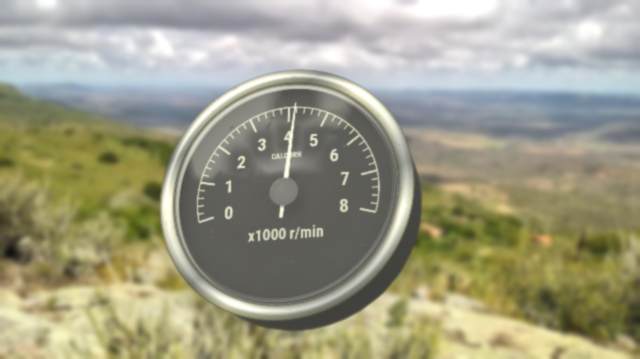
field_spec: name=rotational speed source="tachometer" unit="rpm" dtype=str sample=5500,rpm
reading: 4200,rpm
